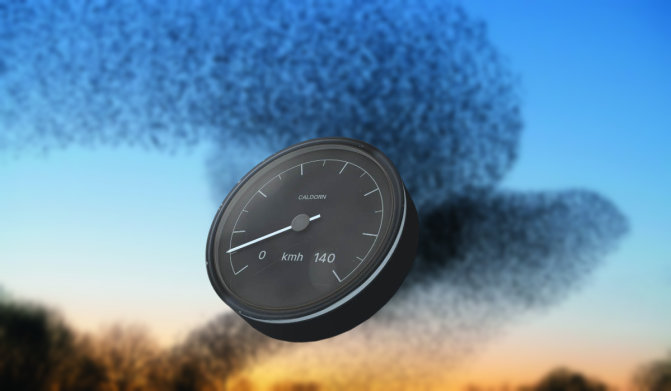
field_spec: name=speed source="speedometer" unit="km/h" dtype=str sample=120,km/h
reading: 10,km/h
